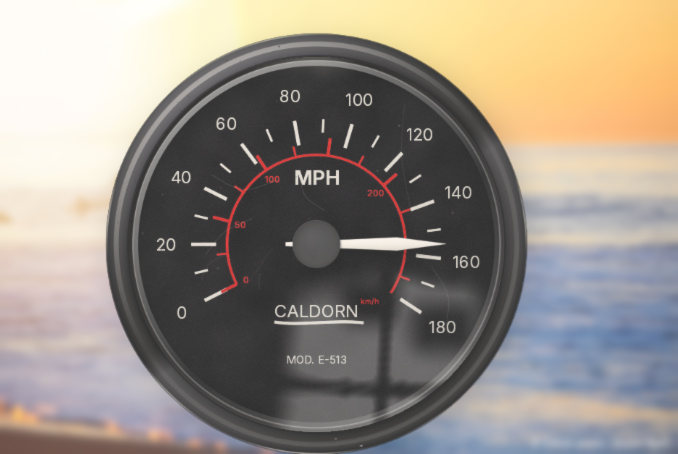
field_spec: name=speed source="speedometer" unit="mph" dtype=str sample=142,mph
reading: 155,mph
